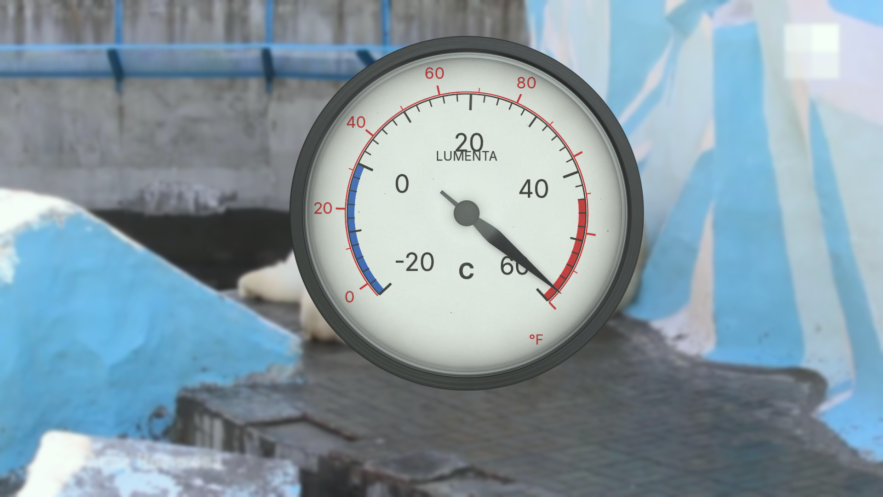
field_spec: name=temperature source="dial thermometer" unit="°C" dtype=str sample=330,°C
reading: 58,°C
